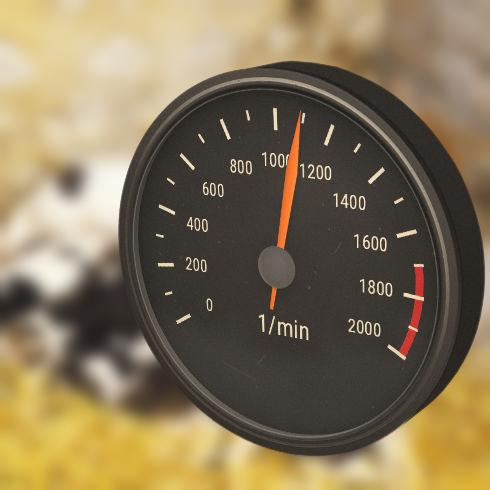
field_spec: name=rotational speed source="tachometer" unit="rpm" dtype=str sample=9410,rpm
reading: 1100,rpm
